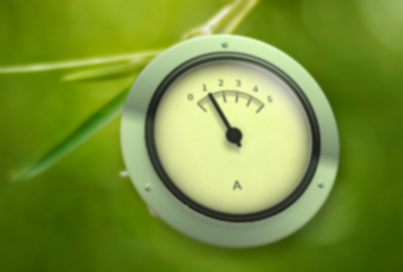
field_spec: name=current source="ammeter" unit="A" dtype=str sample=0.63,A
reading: 1,A
